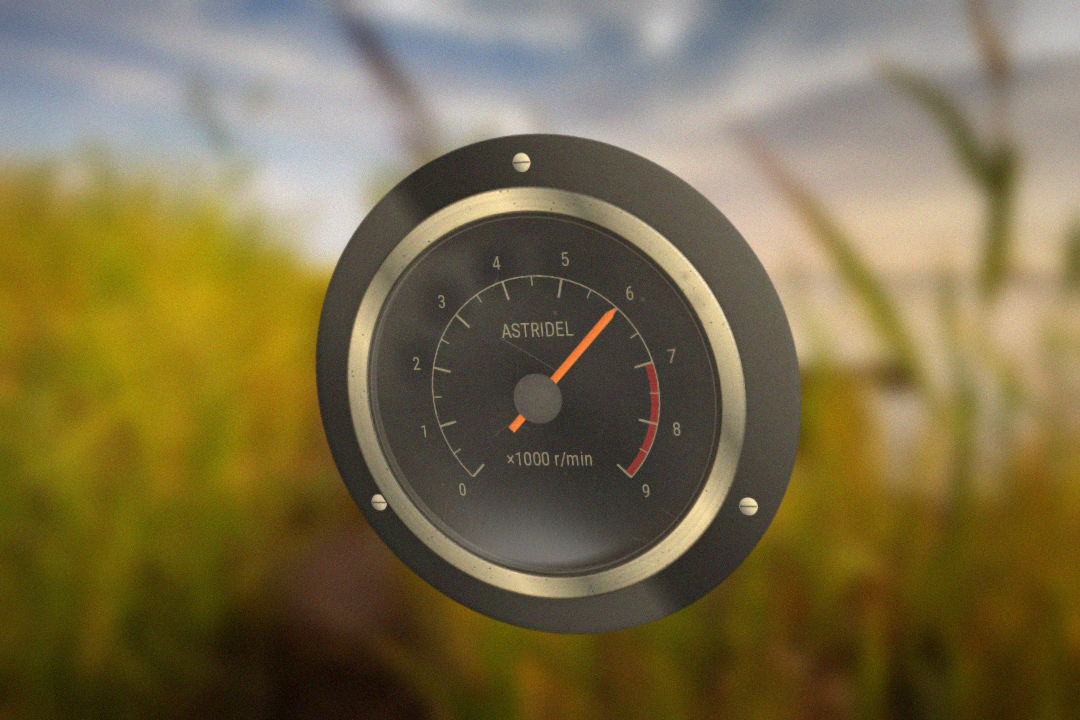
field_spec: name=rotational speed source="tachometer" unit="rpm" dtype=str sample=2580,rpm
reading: 6000,rpm
